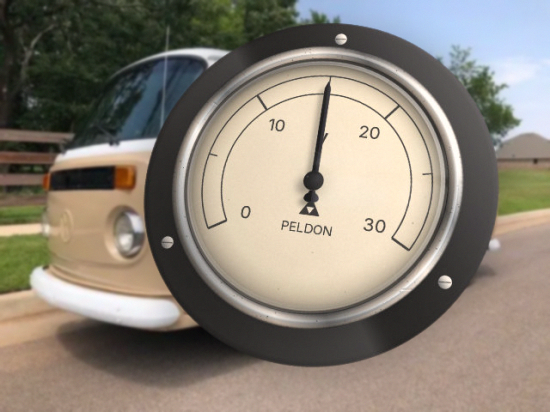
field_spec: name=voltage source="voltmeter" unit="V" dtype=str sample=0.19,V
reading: 15,V
